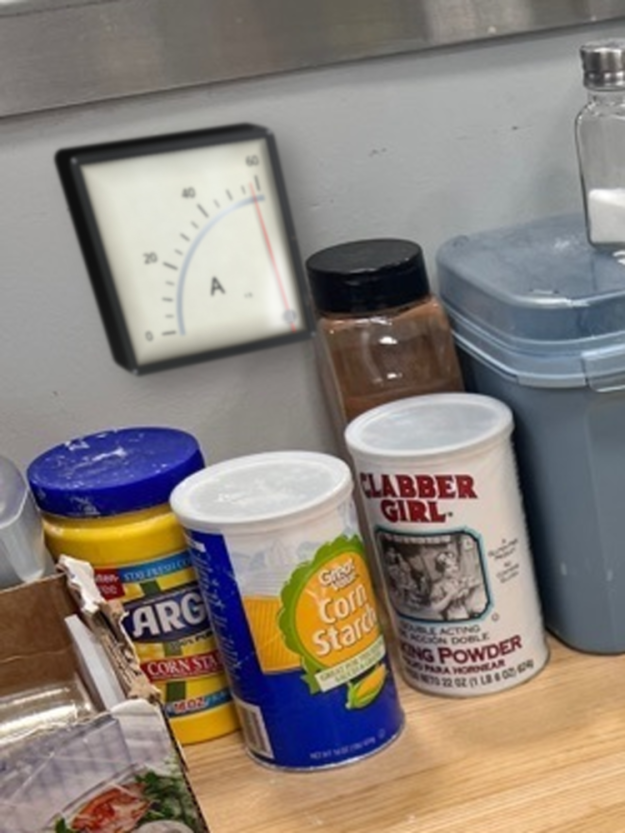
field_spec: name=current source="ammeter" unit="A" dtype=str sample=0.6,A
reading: 57.5,A
